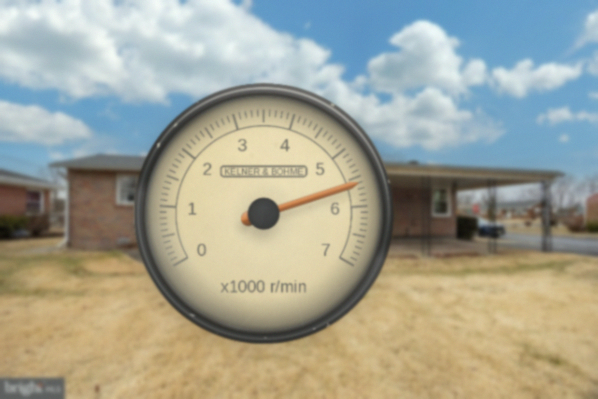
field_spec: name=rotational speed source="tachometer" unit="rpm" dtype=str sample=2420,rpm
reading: 5600,rpm
